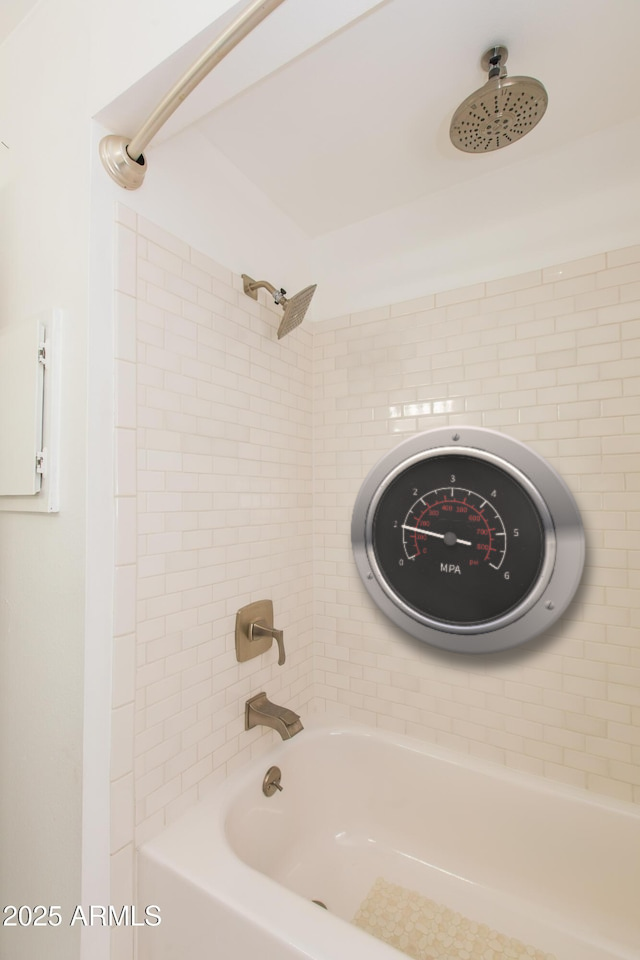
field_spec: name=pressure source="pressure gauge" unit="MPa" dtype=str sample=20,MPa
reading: 1,MPa
